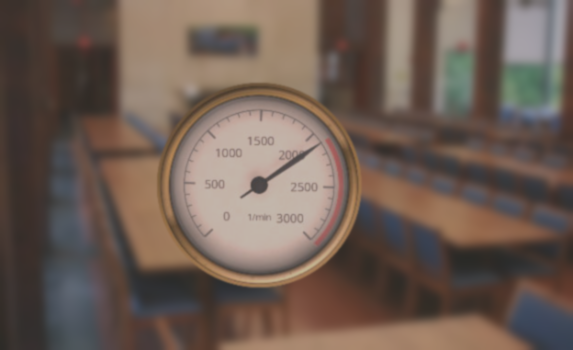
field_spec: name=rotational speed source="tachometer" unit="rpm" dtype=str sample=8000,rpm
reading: 2100,rpm
